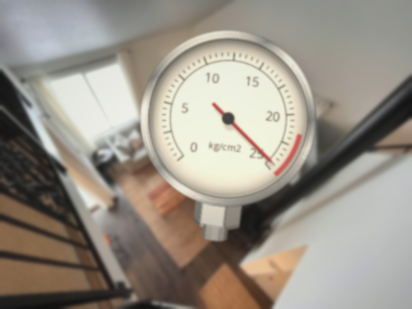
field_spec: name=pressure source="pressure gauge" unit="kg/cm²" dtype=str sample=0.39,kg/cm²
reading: 24.5,kg/cm²
